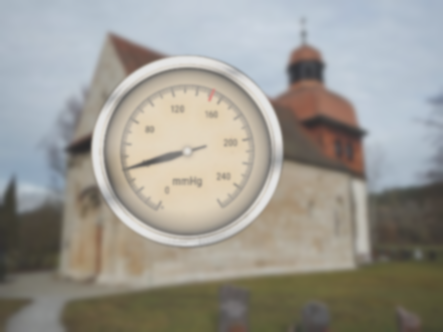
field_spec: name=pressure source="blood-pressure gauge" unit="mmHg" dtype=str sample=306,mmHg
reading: 40,mmHg
